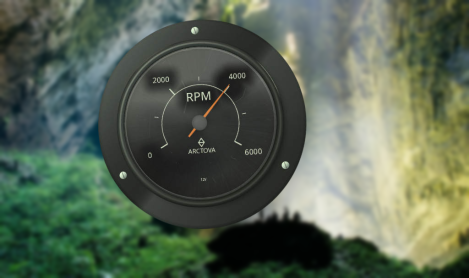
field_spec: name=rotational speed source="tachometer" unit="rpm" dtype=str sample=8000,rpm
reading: 4000,rpm
